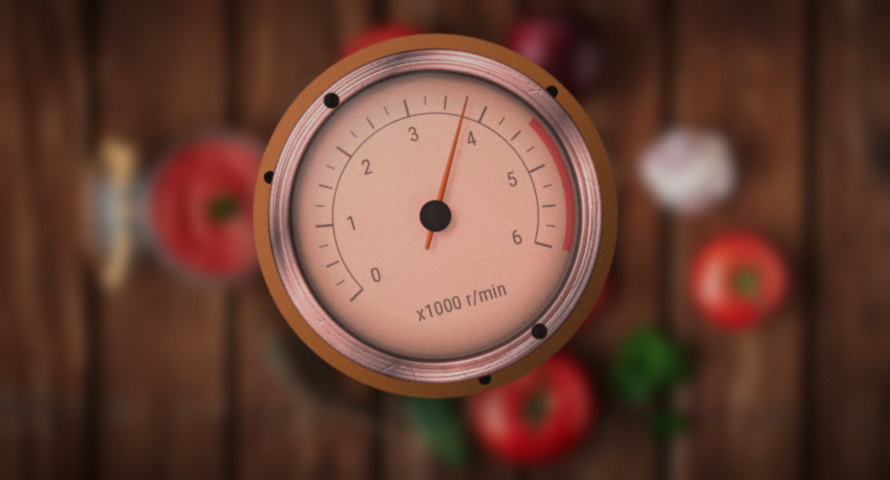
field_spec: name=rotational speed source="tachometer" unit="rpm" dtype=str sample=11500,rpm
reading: 3750,rpm
